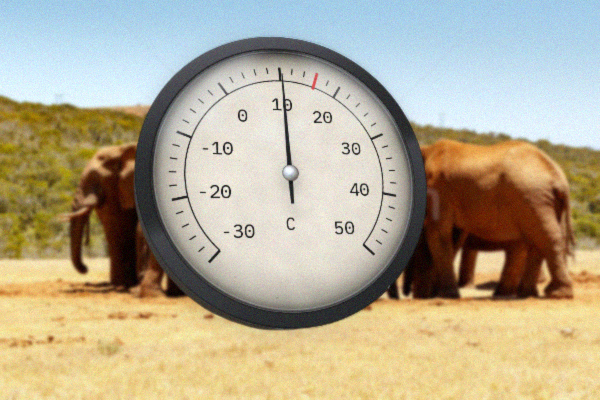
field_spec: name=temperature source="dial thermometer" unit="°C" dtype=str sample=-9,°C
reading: 10,°C
